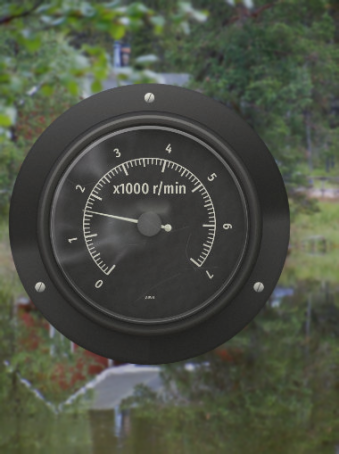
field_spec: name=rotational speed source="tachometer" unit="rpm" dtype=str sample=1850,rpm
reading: 1600,rpm
